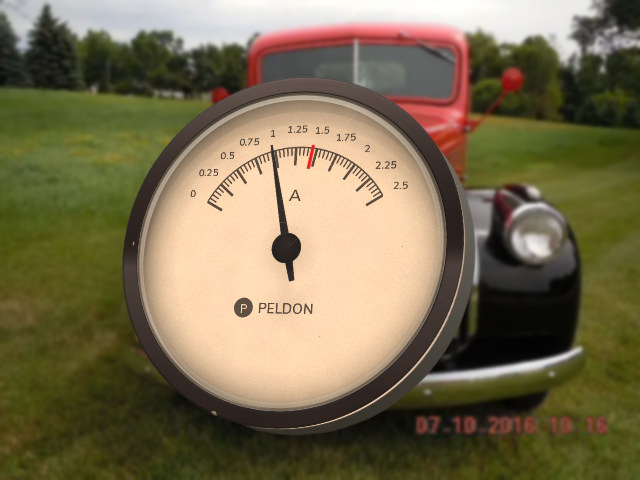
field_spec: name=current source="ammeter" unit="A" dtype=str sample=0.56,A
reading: 1,A
